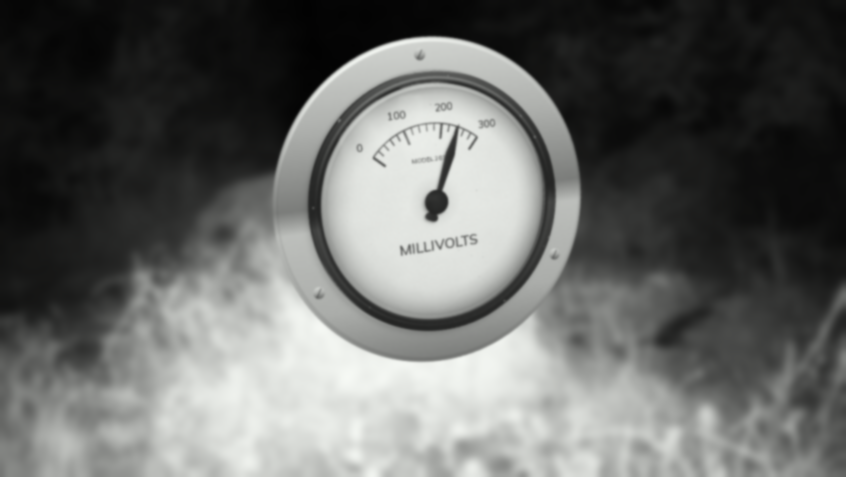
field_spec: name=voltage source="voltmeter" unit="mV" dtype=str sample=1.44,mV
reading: 240,mV
